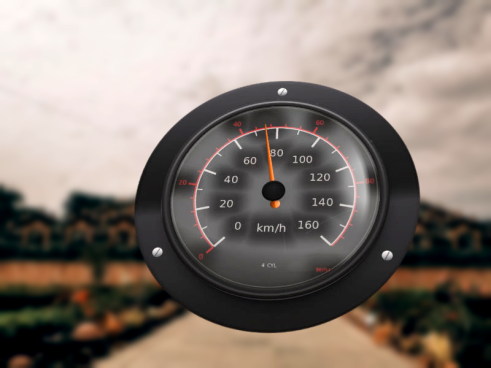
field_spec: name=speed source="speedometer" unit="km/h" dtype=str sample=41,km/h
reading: 75,km/h
